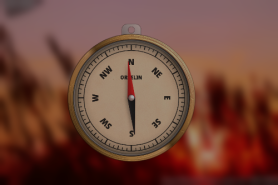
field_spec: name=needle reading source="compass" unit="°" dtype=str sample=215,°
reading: 355,°
